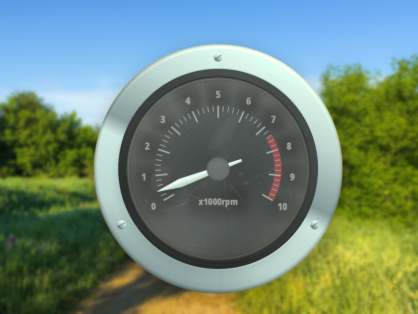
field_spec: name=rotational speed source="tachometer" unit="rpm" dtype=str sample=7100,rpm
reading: 400,rpm
